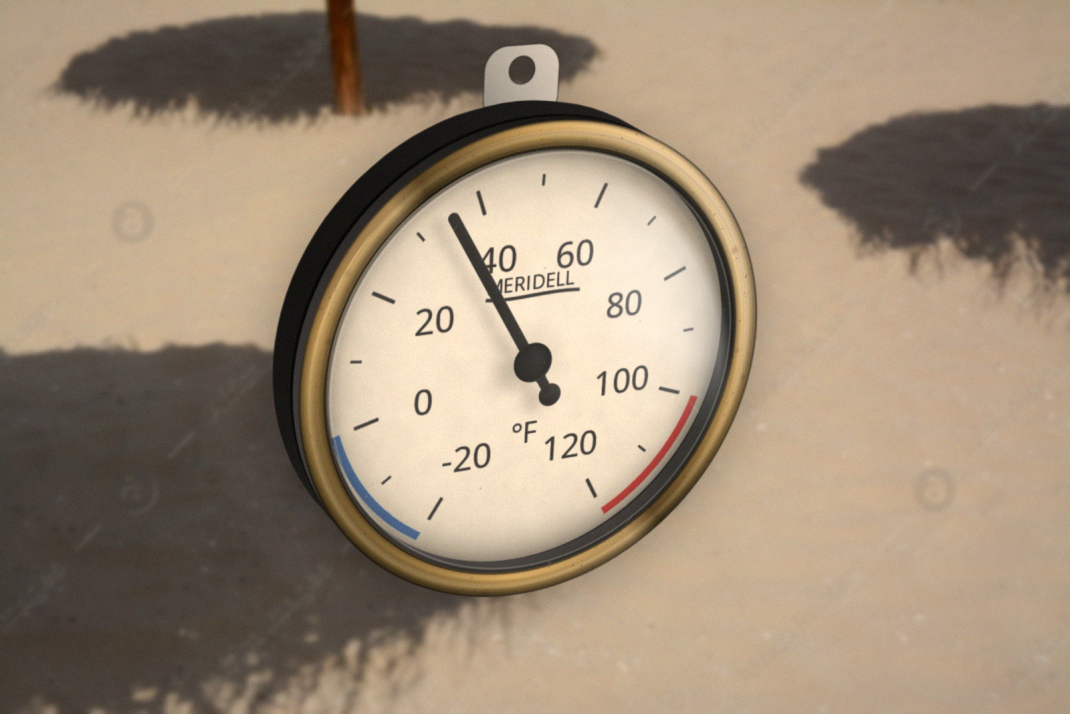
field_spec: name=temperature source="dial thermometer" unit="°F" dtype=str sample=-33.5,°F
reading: 35,°F
